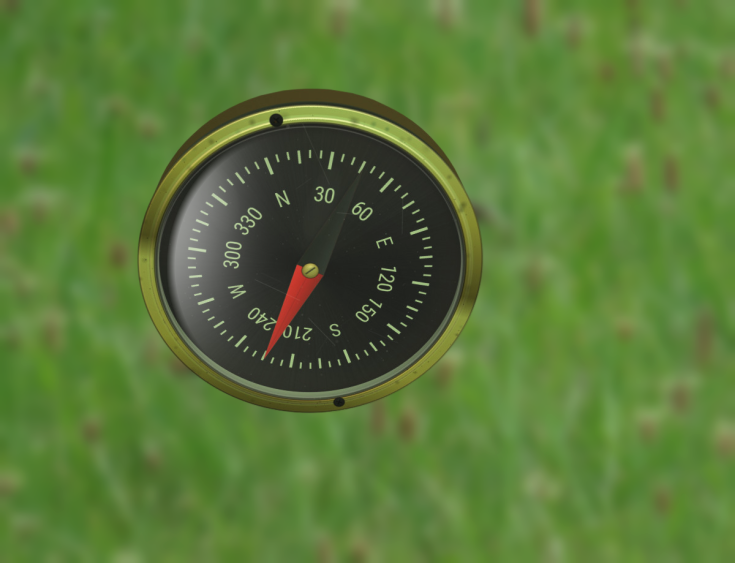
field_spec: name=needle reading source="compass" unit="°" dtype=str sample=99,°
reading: 225,°
